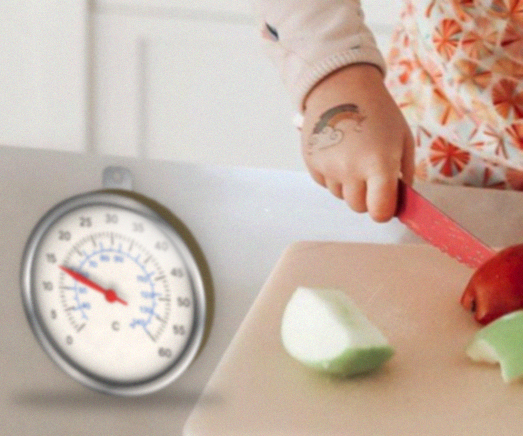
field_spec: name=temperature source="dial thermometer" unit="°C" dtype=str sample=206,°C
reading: 15,°C
